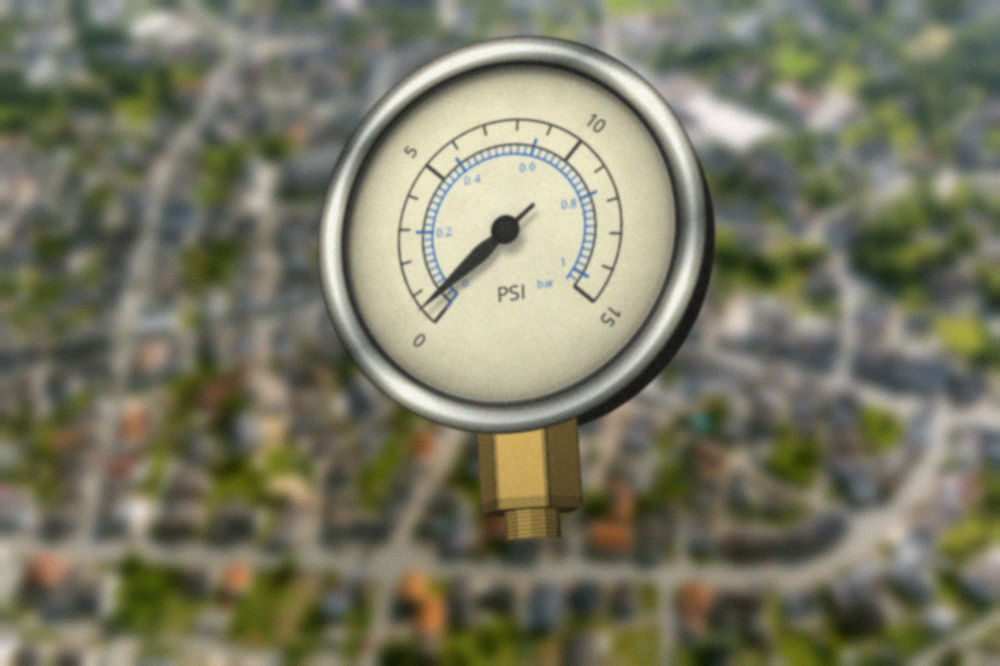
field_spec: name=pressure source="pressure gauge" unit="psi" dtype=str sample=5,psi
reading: 0.5,psi
